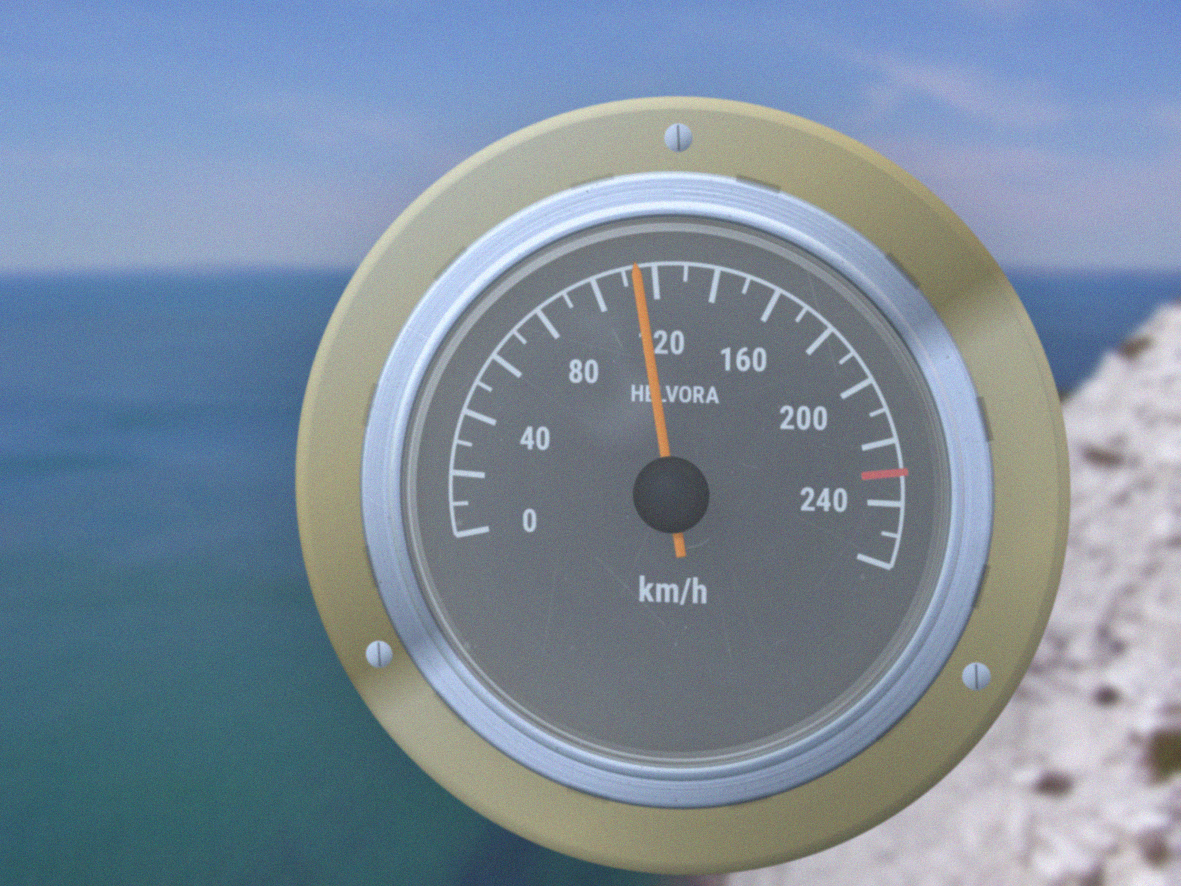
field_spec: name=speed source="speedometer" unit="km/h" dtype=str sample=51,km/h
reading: 115,km/h
